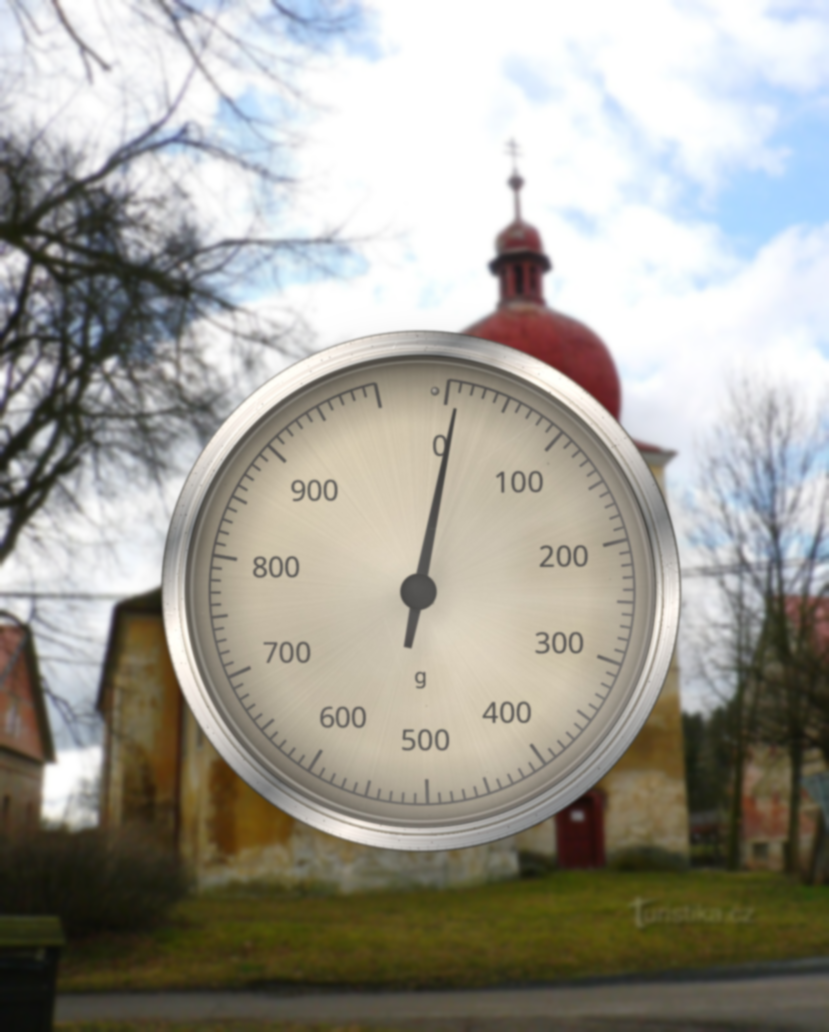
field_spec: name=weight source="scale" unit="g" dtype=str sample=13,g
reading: 10,g
